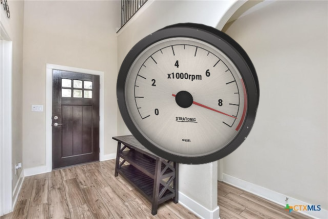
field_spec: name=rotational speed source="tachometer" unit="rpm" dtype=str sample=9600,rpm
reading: 8500,rpm
